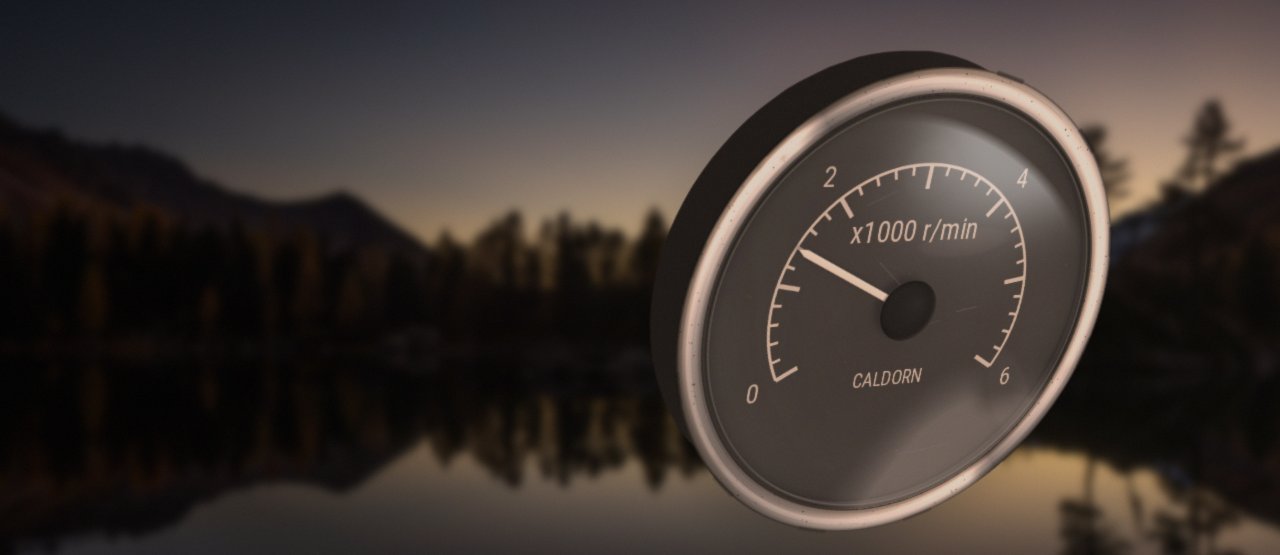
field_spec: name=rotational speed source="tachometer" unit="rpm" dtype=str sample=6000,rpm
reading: 1400,rpm
